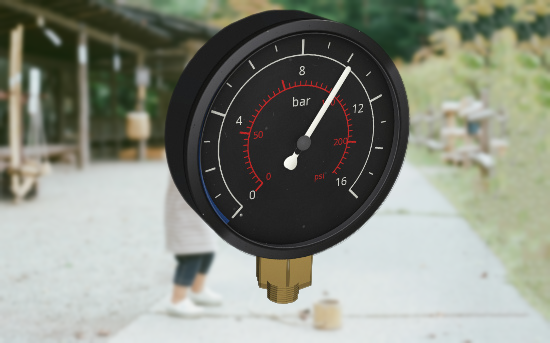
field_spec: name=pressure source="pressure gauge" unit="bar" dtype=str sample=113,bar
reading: 10,bar
